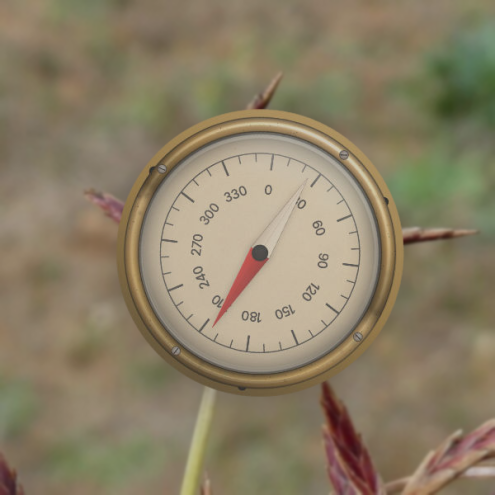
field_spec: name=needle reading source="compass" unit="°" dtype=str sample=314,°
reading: 205,°
